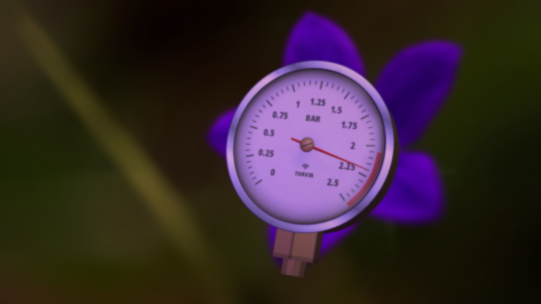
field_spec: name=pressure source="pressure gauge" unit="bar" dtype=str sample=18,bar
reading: 2.2,bar
